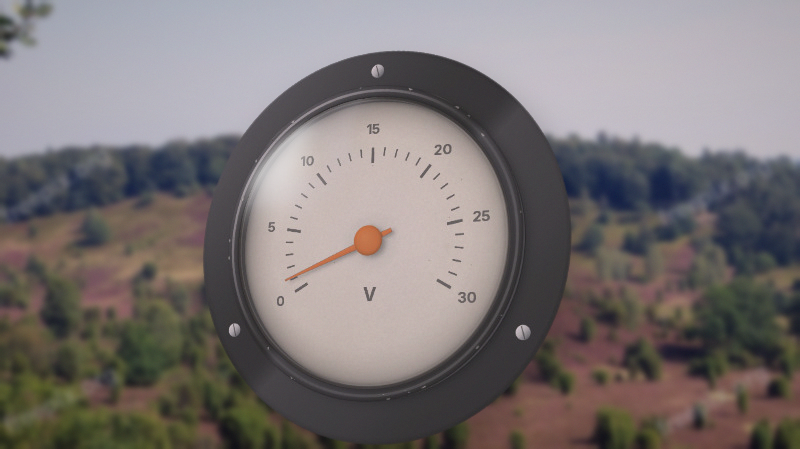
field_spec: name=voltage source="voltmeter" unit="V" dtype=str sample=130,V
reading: 1,V
